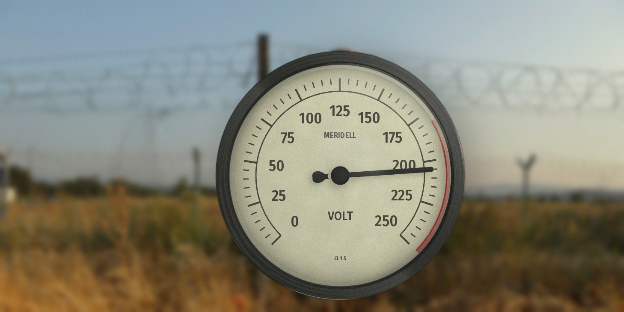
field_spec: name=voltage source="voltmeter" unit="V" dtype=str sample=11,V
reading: 205,V
